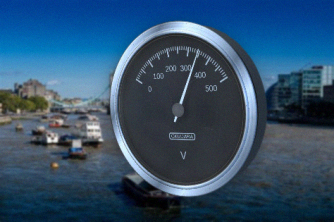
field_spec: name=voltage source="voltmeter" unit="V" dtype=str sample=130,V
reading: 350,V
